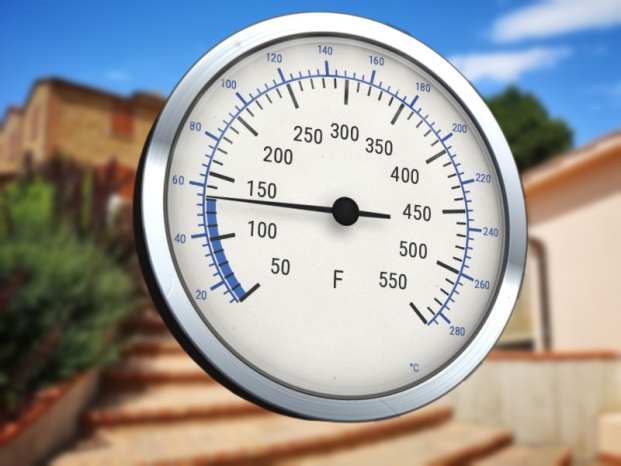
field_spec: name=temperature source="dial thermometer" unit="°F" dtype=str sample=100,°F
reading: 130,°F
